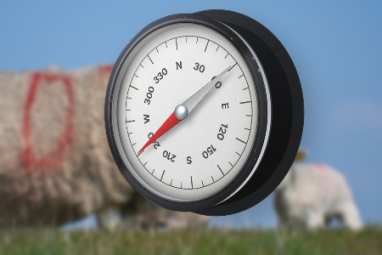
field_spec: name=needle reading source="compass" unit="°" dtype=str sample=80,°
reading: 240,°
